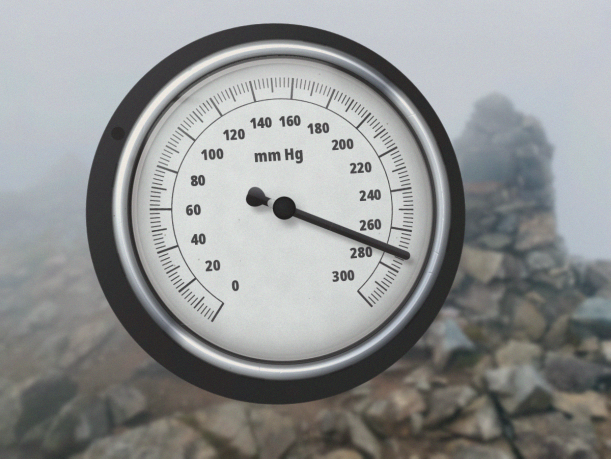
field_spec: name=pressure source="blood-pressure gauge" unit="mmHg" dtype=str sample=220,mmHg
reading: 272,mmHg
